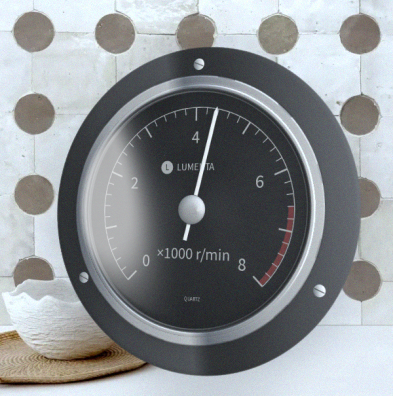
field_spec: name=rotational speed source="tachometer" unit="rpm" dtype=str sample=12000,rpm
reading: 4400,rpm
